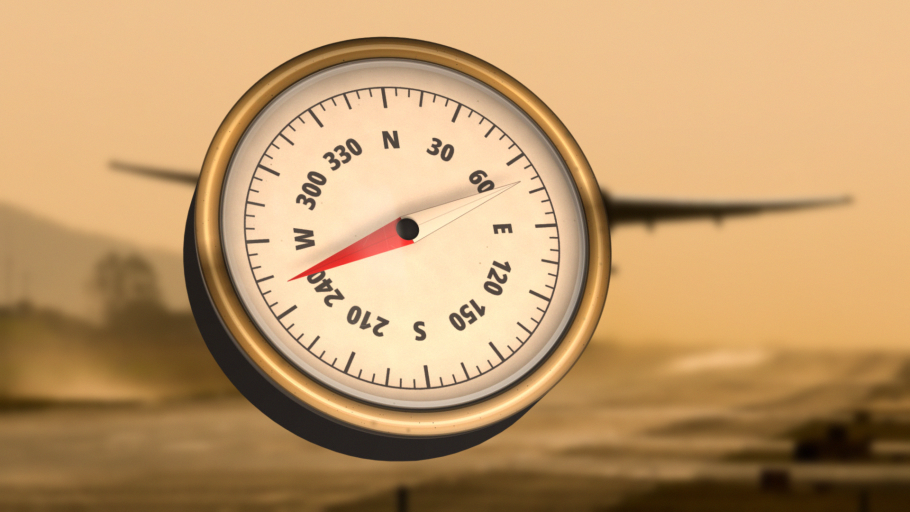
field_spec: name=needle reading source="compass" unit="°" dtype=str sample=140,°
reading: 250,°
